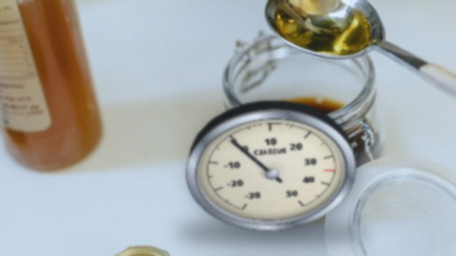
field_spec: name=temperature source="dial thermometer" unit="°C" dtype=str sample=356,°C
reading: 0,°C
